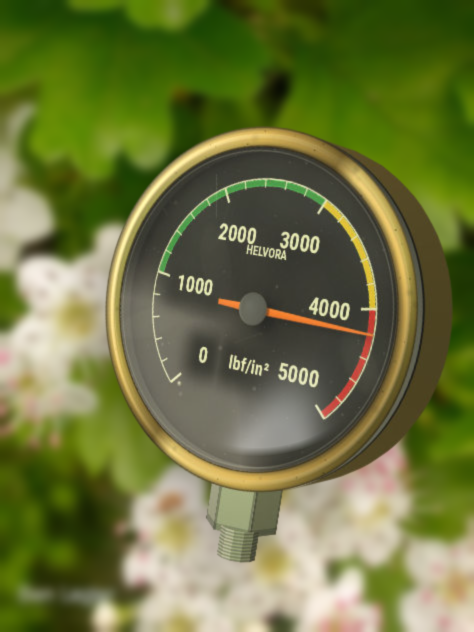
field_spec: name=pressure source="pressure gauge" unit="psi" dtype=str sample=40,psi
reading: 4200,psi
